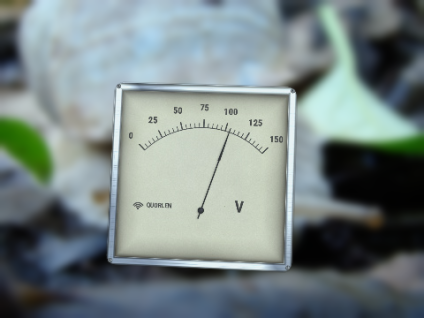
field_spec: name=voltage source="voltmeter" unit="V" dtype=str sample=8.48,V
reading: 105,V
